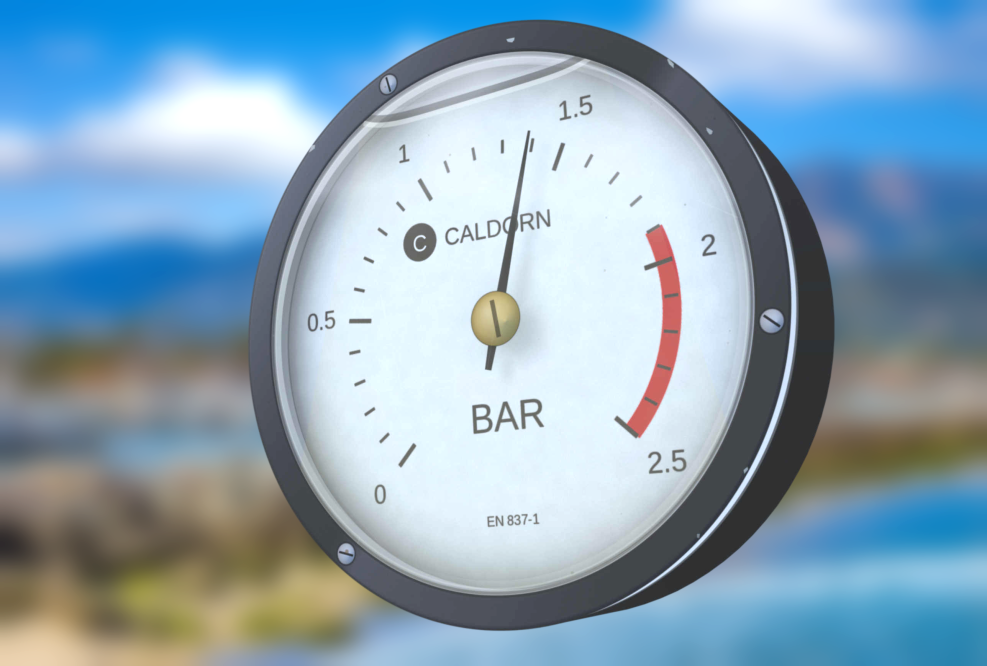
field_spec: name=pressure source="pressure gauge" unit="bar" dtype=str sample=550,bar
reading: 1.4,bar
